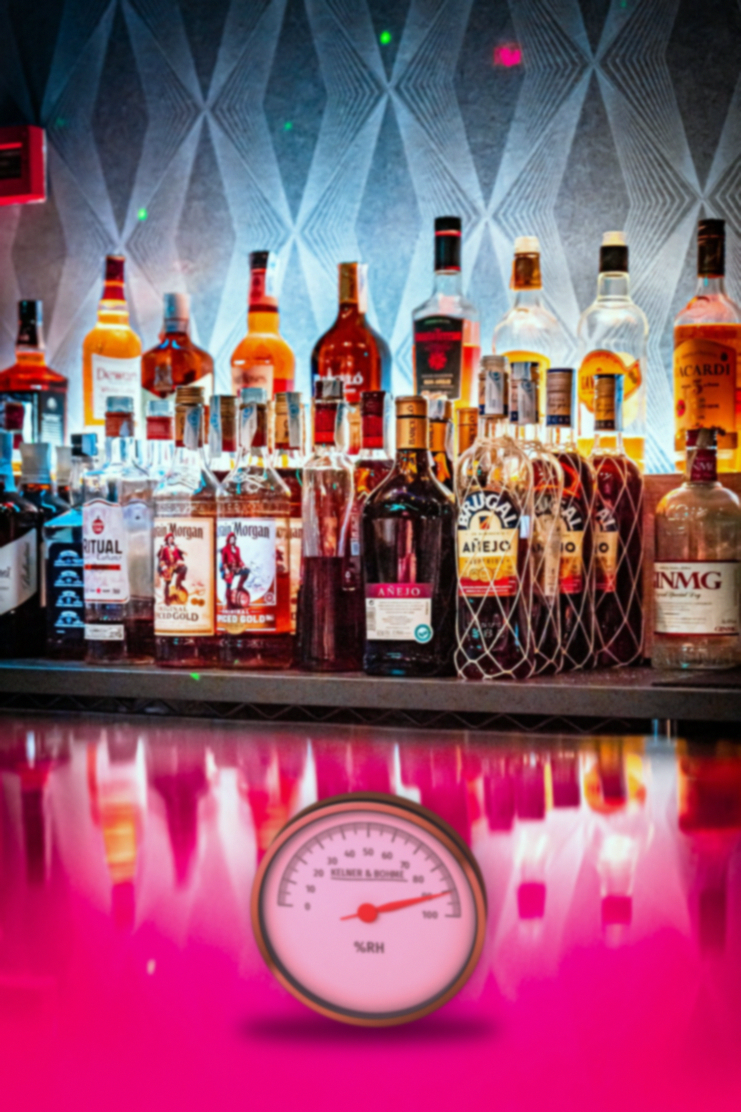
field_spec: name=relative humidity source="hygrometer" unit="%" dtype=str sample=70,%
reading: 90,%
